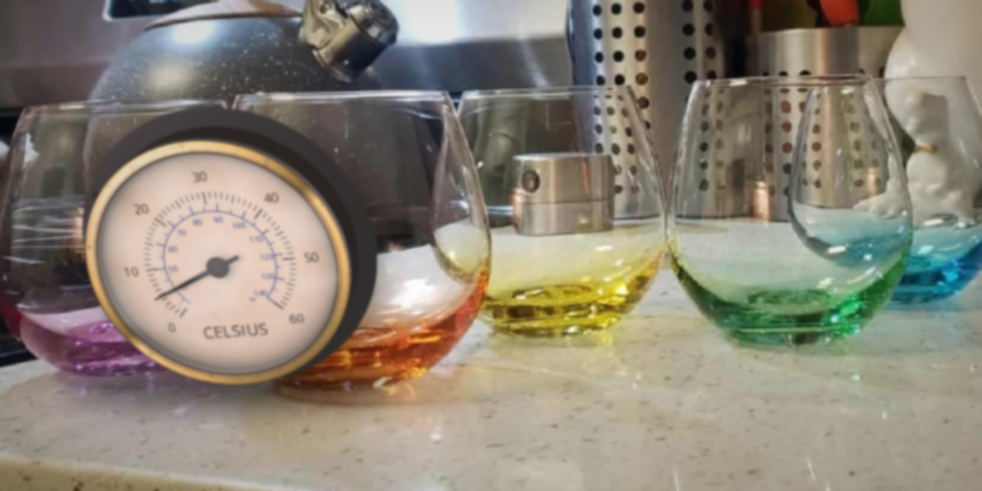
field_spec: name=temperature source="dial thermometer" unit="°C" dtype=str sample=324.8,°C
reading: 5,°C
